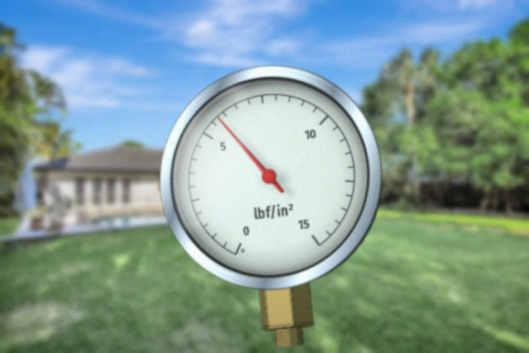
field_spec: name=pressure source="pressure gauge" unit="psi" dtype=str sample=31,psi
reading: 5.75,psi
